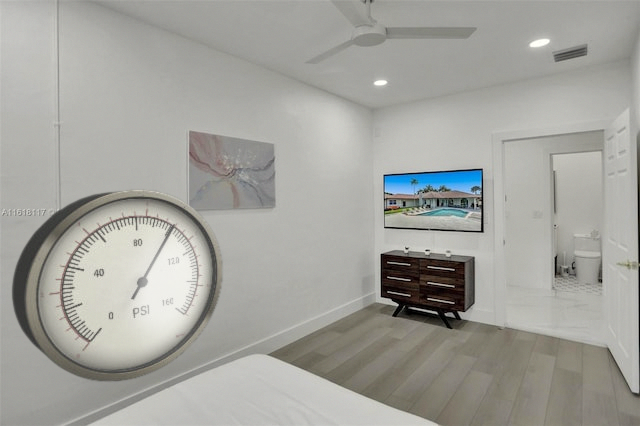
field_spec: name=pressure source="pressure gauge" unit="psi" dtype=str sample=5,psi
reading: 100,psi
